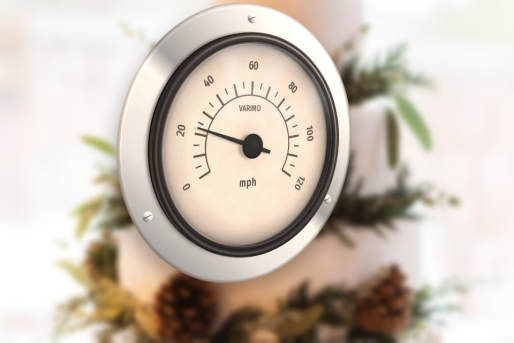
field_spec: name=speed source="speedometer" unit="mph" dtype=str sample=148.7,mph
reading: 22.5,mph
